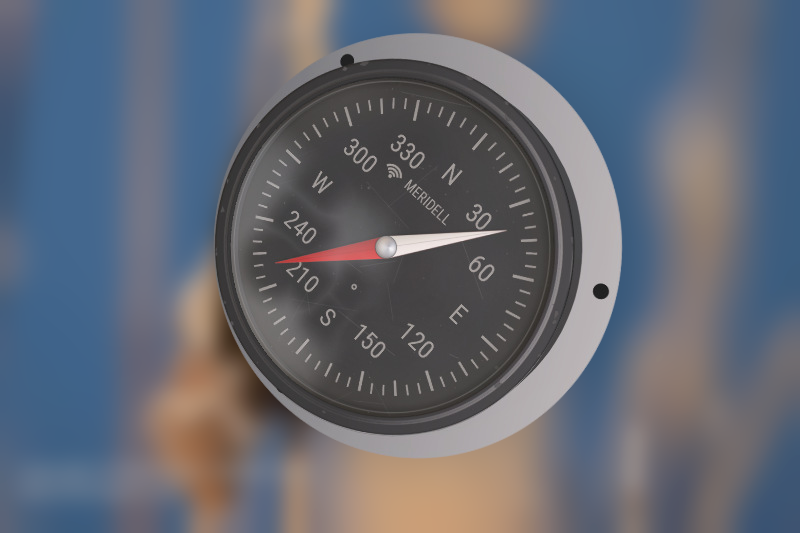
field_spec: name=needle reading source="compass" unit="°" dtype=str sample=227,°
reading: 220,°
